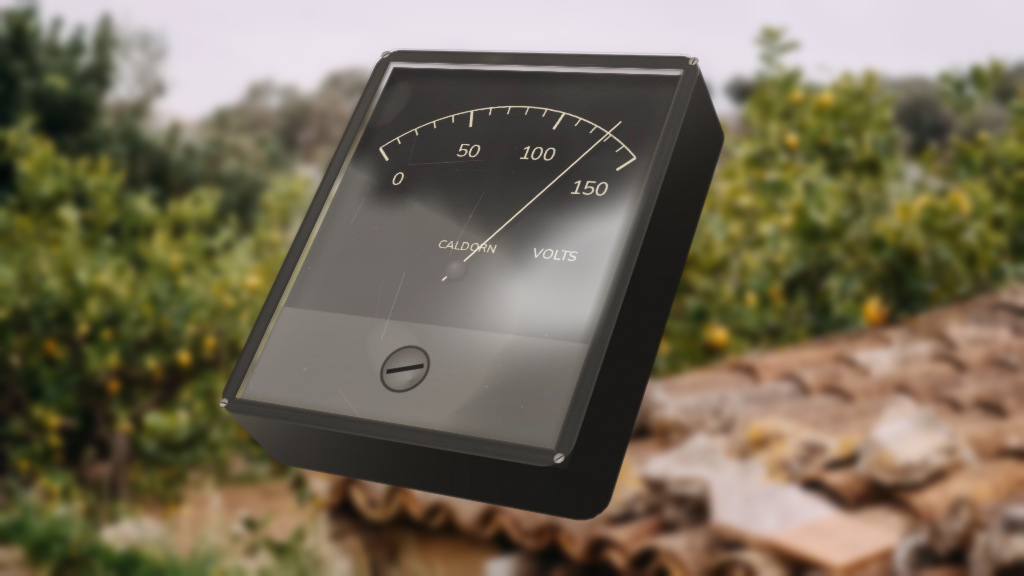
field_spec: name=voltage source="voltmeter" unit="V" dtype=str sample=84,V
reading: 130,V
